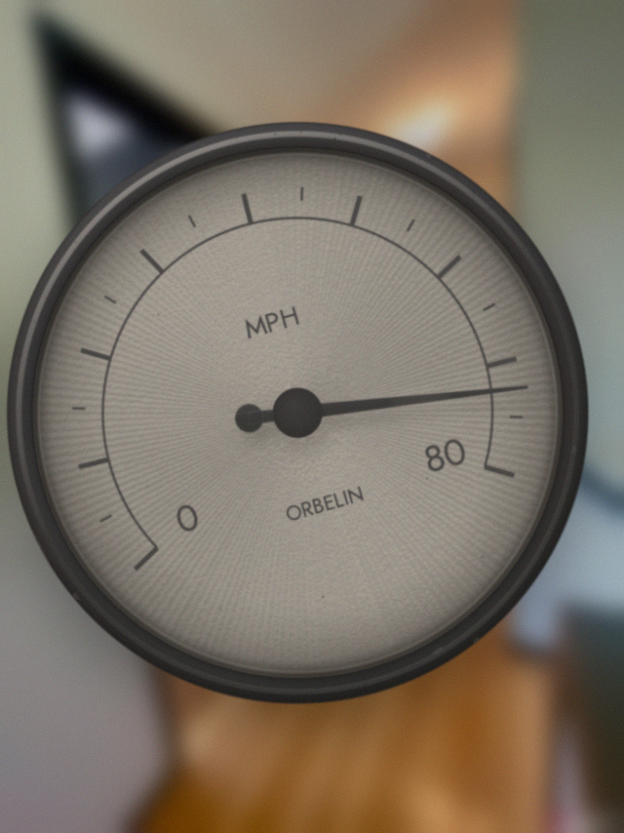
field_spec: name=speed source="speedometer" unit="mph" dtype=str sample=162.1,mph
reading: 72.5,mph
